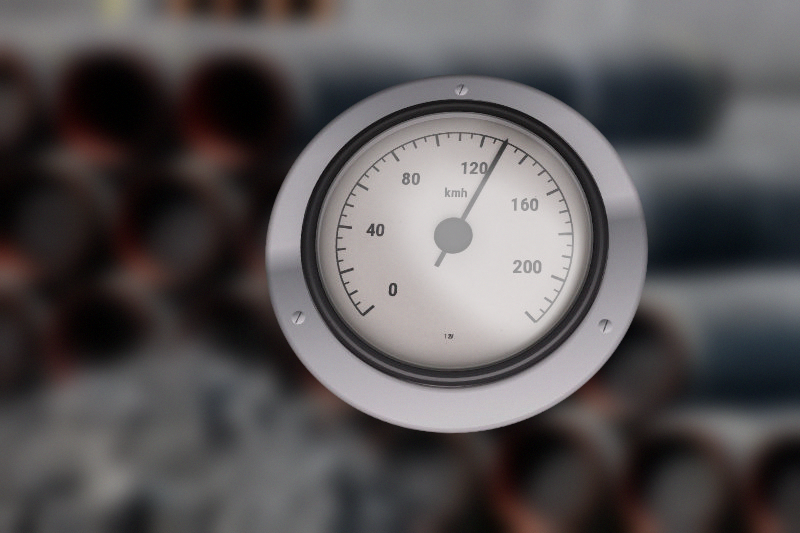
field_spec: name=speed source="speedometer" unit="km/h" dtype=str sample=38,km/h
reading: 130,km/h
